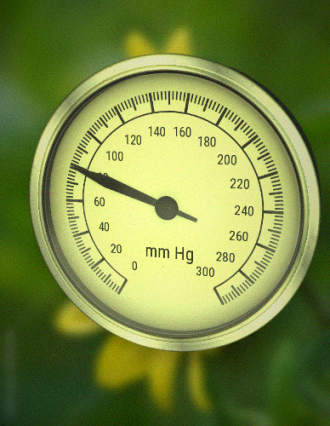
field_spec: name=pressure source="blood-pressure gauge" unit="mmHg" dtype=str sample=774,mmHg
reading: 80,mmHg
